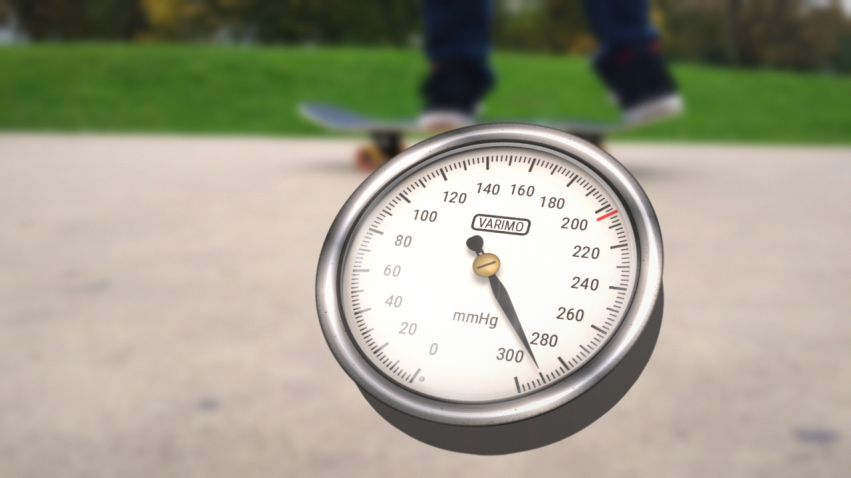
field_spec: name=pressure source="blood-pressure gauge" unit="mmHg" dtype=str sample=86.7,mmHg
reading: 290,mmHg
